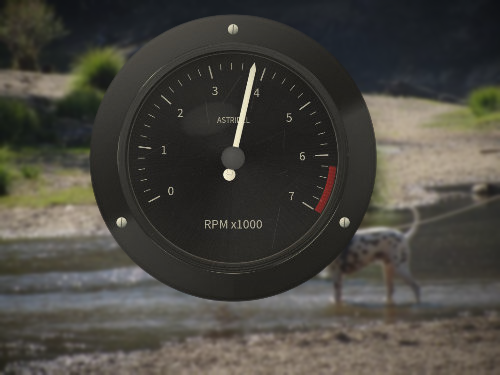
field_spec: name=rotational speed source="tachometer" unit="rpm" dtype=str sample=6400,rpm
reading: 3800,rpm
